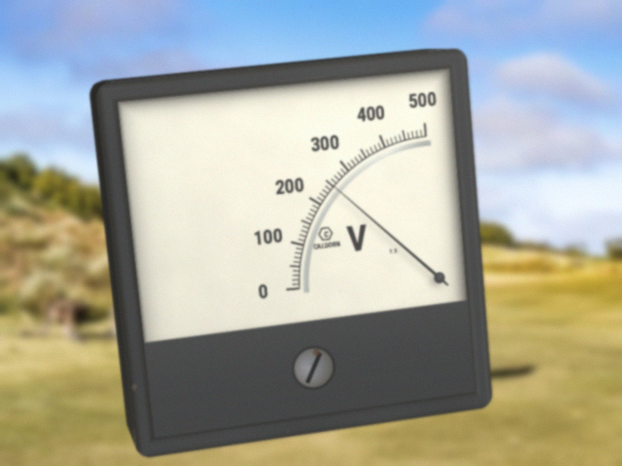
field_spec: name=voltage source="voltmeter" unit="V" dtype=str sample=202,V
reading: 250,V
